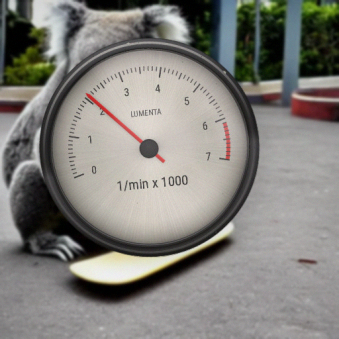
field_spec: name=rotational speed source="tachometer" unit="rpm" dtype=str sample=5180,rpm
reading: 2100,rpm
